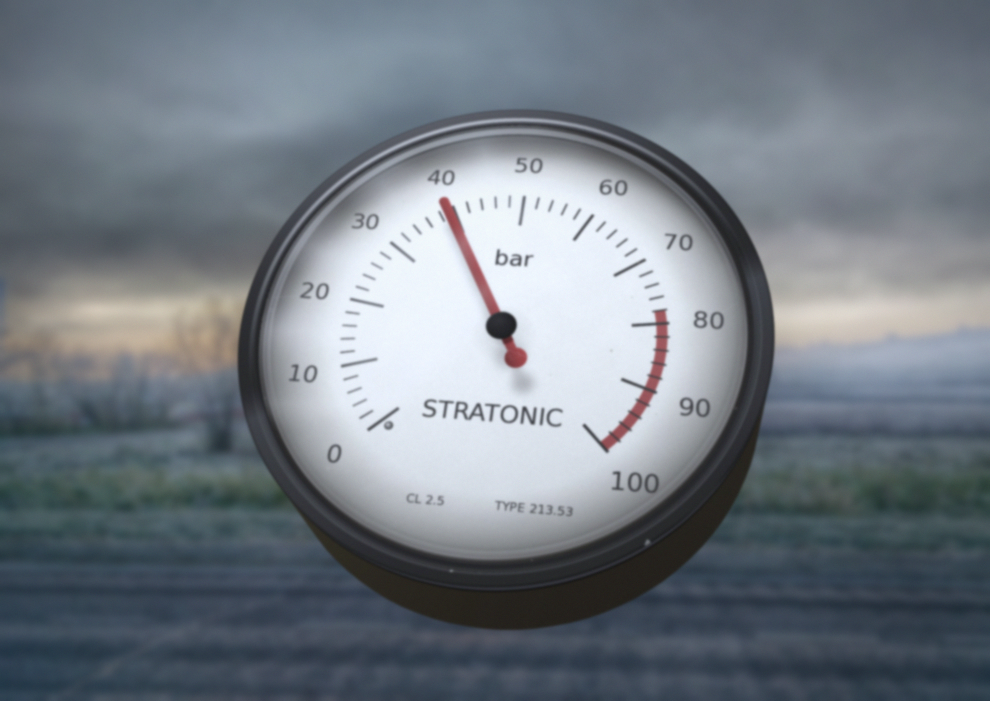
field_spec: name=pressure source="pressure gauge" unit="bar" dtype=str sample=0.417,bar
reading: 39,bar
